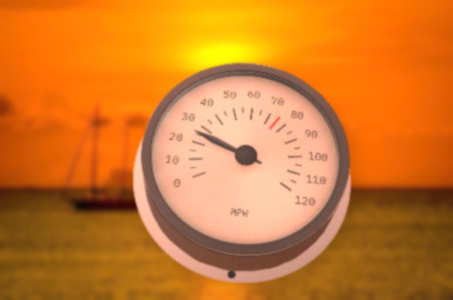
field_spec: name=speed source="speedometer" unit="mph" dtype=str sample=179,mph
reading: 25,mph
